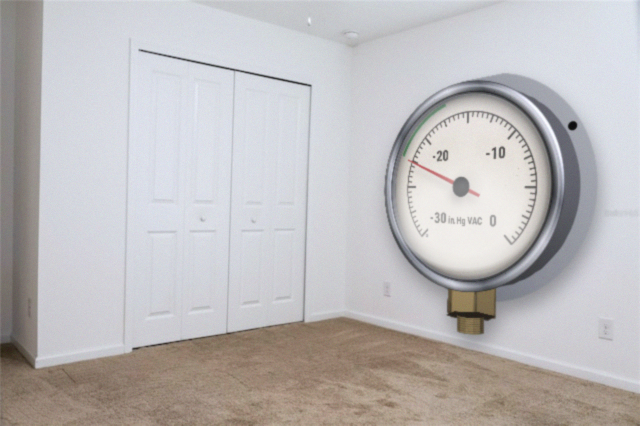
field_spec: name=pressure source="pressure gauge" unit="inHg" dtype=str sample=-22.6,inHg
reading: -22.5,inHg
